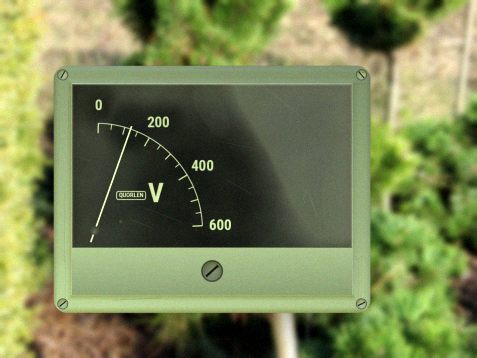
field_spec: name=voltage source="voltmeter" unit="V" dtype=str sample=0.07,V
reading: 125,V
